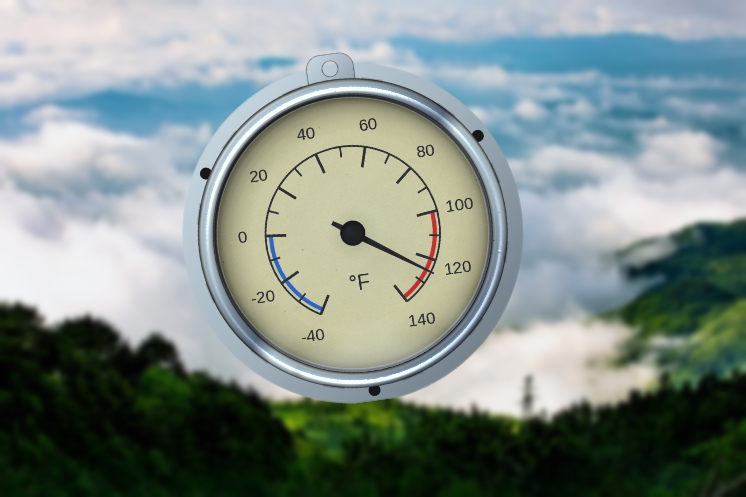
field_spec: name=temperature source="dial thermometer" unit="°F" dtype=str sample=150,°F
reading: 125,°F
